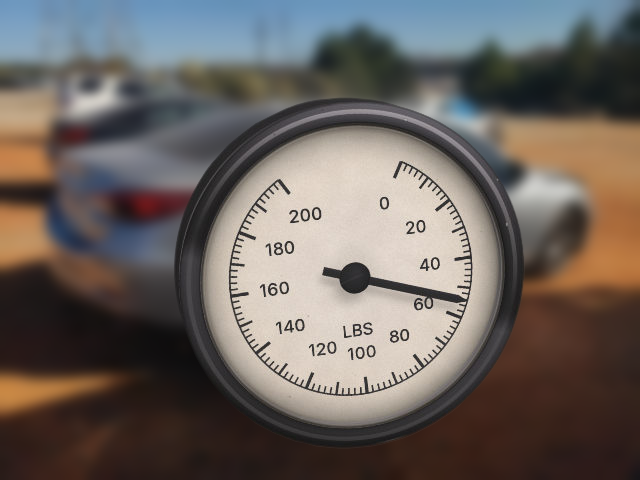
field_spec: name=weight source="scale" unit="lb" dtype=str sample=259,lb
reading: 54,lb
